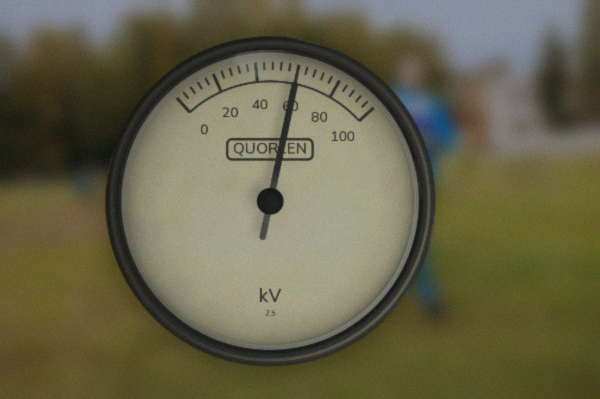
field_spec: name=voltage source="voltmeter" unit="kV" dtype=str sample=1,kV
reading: 60,kV
